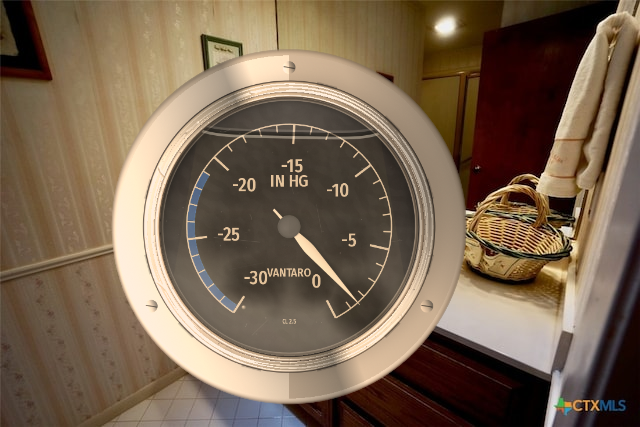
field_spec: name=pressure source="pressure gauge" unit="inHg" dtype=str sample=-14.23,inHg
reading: -1.5,inHg
